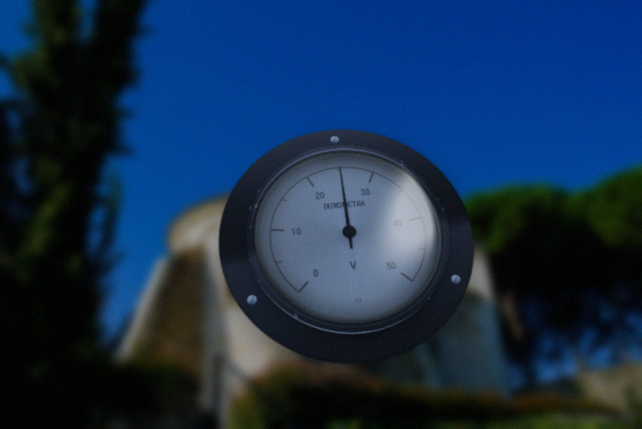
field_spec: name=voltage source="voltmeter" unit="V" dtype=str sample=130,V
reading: 25,V
